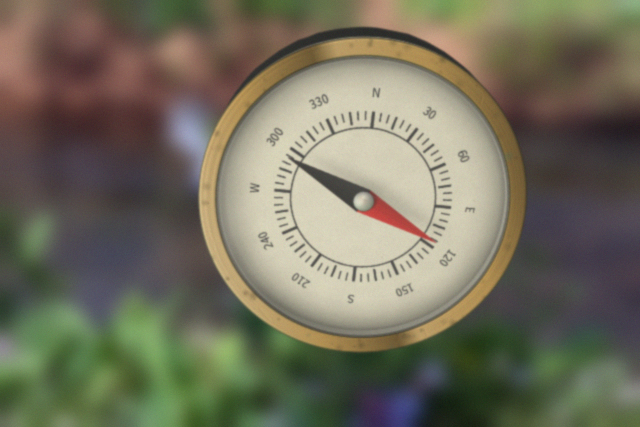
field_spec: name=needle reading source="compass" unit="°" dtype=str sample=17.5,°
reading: 115,°
